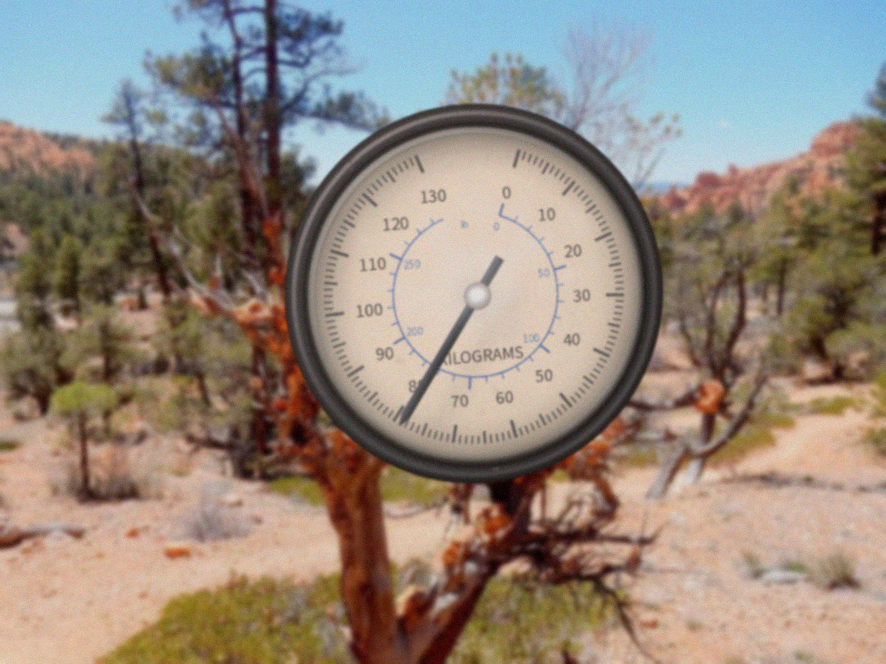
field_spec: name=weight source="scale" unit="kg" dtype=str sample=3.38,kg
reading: 79,kg
